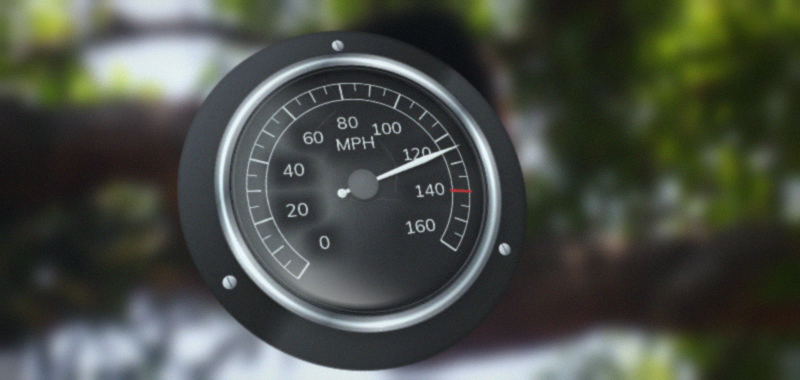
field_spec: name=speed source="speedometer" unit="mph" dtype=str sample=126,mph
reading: 125,mph
